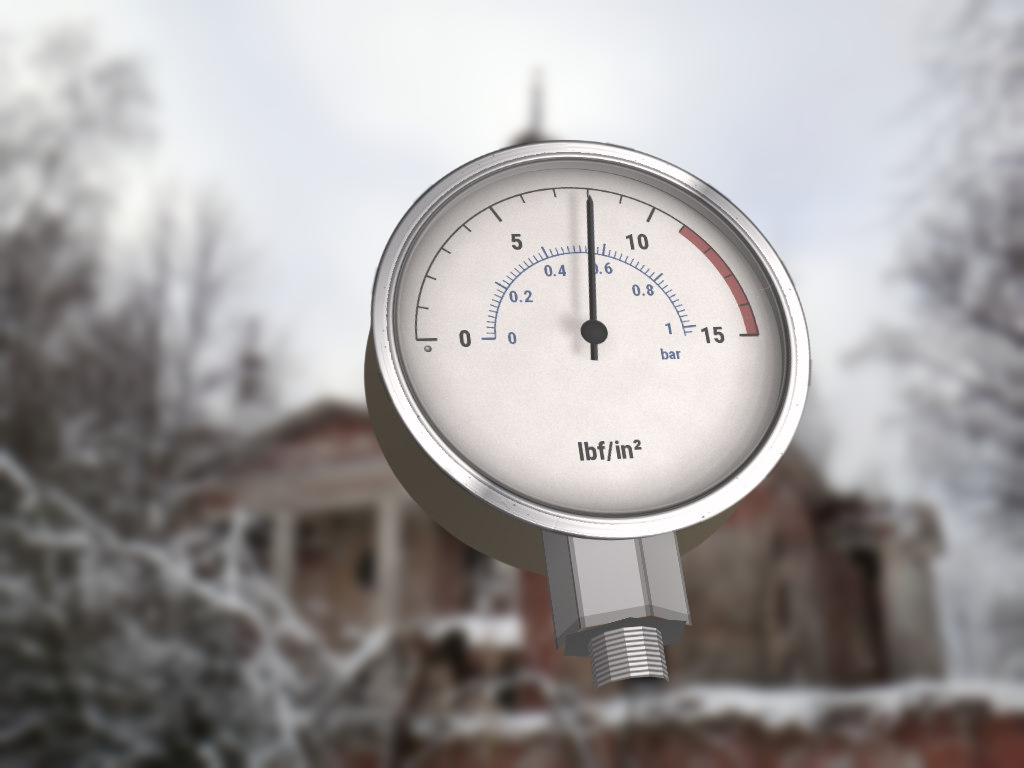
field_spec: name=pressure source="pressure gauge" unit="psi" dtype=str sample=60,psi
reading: 8,psi
